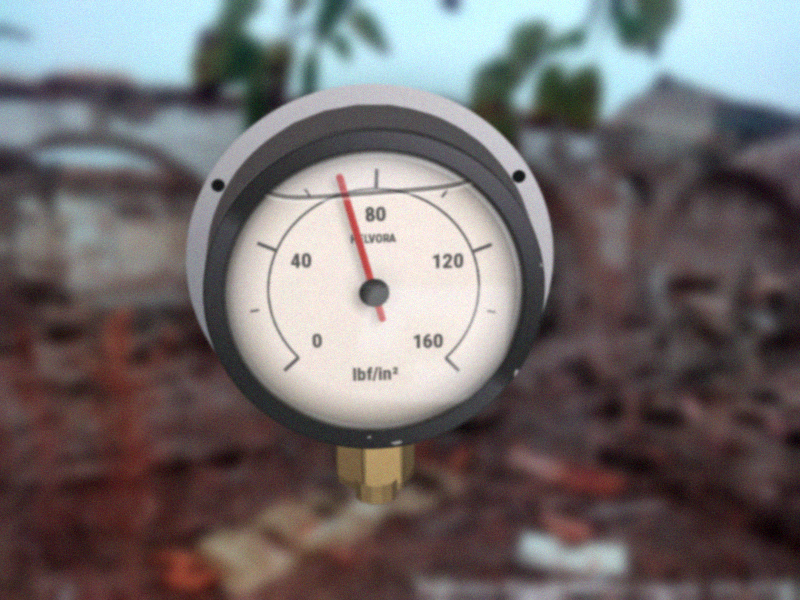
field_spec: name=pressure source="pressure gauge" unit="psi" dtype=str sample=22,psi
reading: 70,psi
